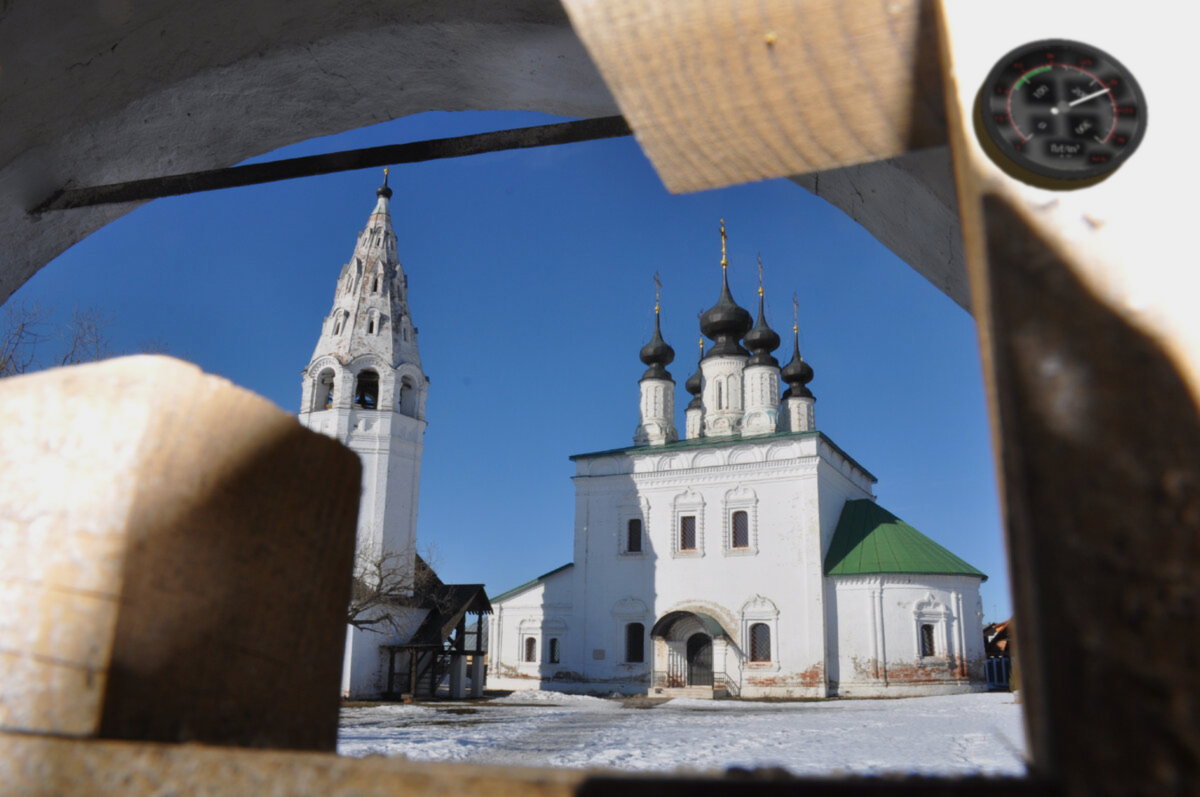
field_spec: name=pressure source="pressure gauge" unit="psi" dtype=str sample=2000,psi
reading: 220,psi
